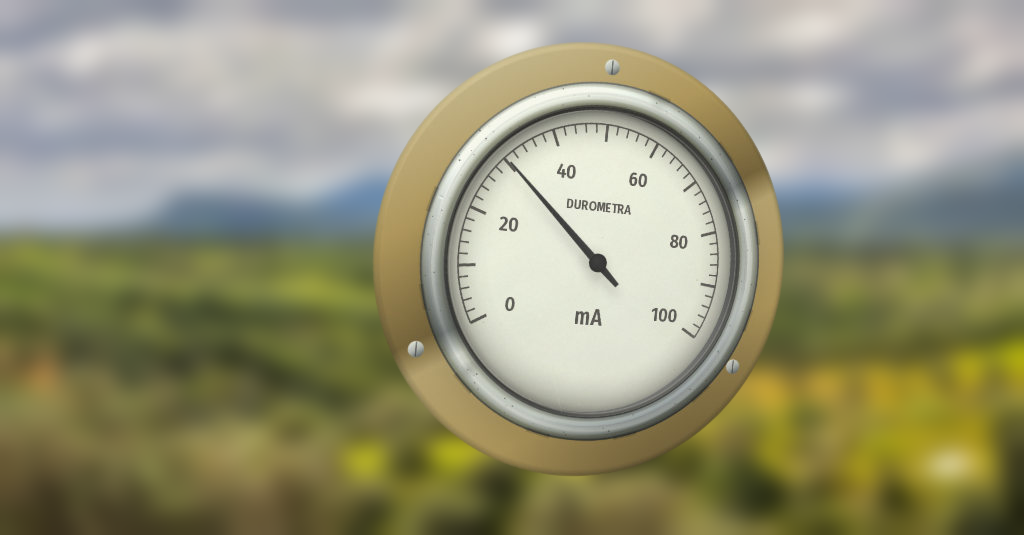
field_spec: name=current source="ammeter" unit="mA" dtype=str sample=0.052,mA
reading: 30,mA
